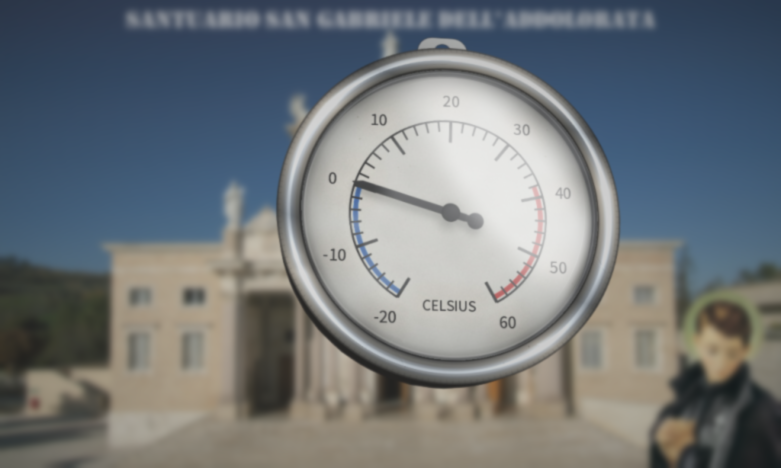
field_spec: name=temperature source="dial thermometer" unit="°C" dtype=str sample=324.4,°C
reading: 0,°C
